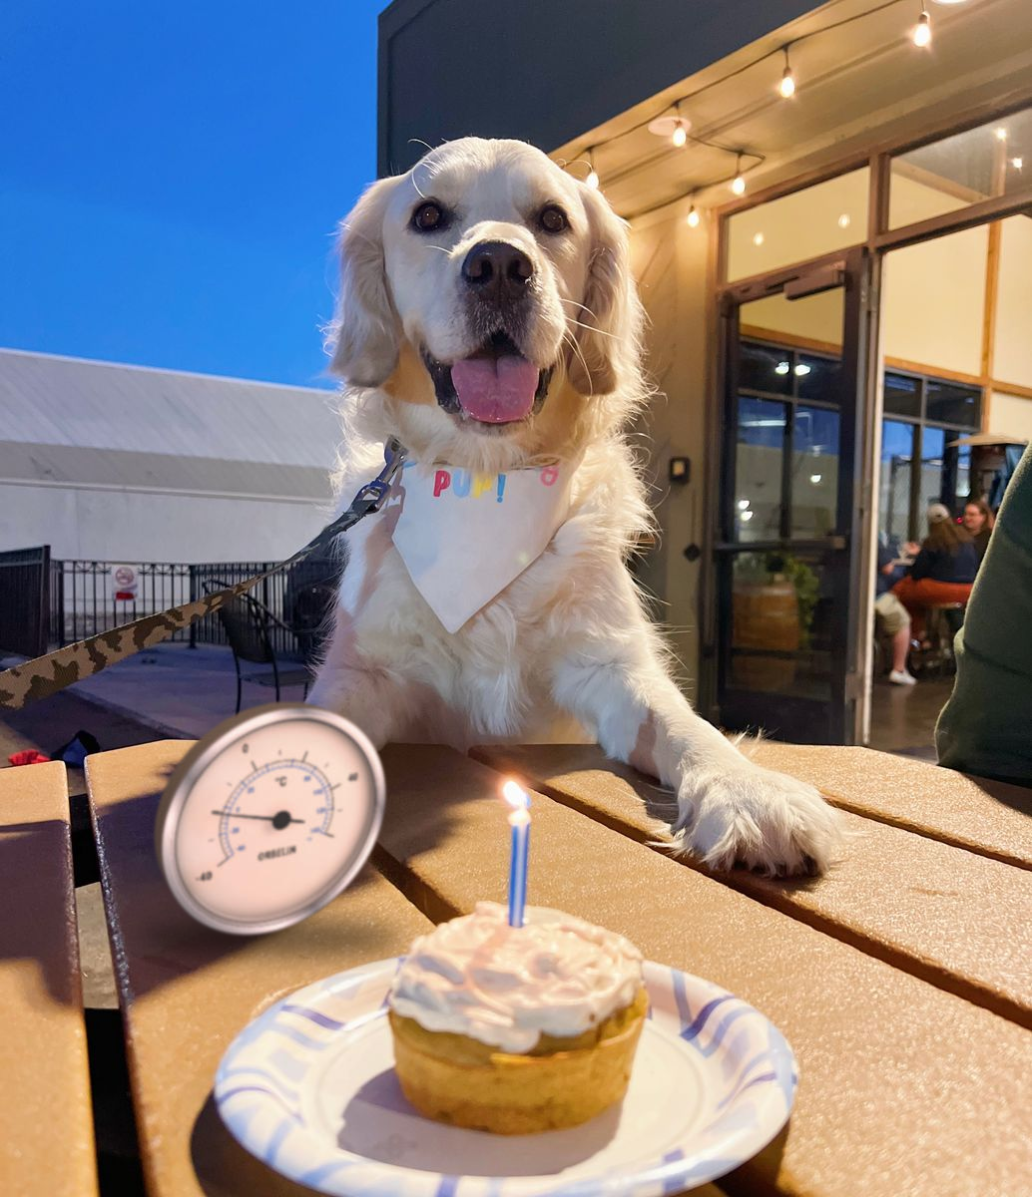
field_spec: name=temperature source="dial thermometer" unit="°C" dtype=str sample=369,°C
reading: -20,°C
